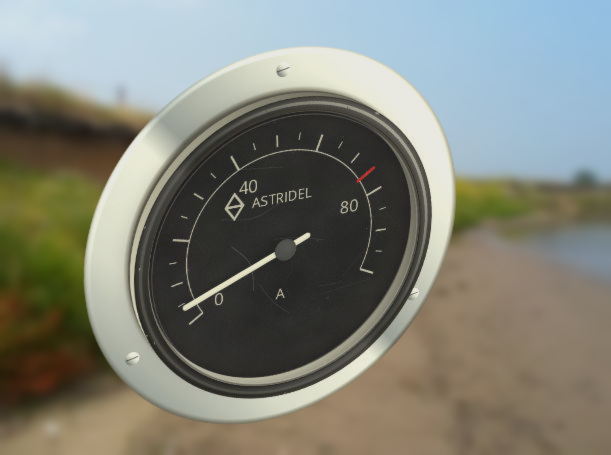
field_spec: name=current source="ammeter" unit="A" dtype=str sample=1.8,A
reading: 5,A
